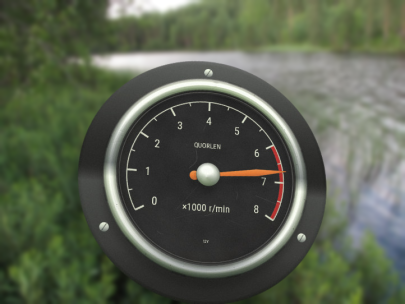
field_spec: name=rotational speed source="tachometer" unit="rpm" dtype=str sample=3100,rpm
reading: 6750,rpm
